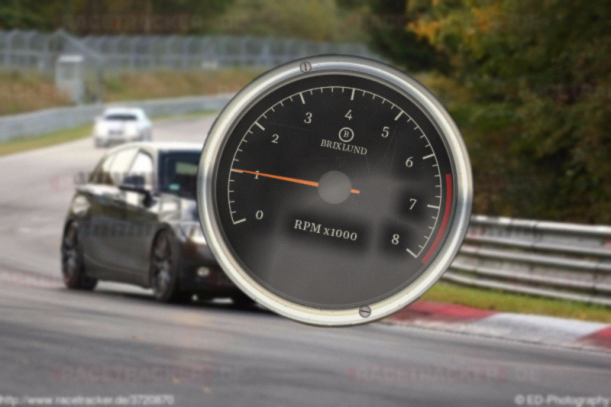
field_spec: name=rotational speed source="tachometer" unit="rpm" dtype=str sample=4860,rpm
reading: 1000,rpm
